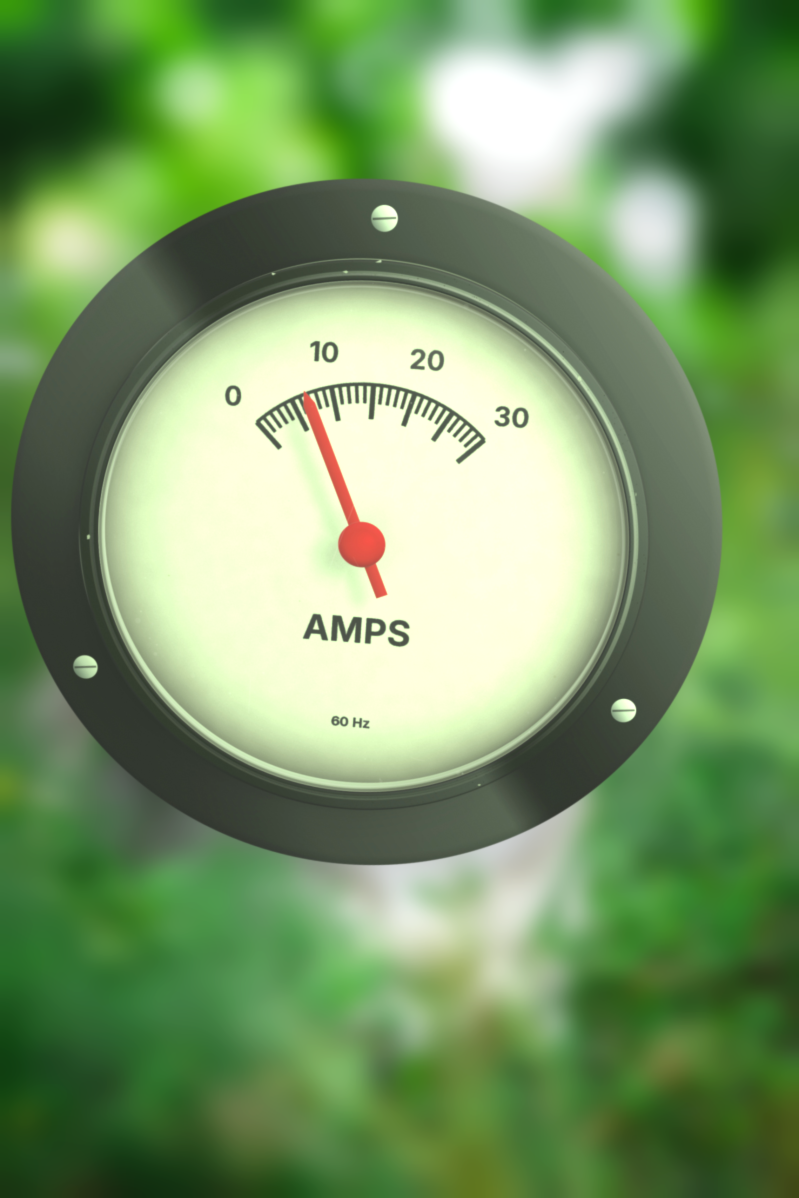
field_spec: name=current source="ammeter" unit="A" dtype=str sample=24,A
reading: 7,A
